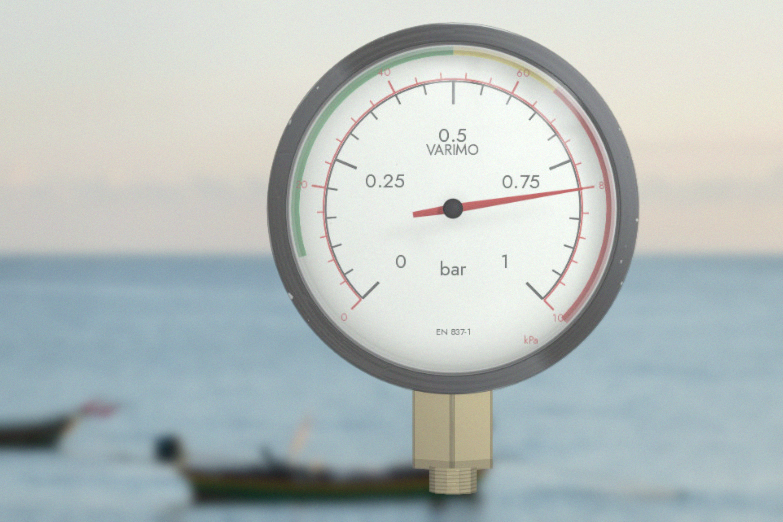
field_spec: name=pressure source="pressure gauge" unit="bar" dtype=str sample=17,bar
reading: 0.8,bar
